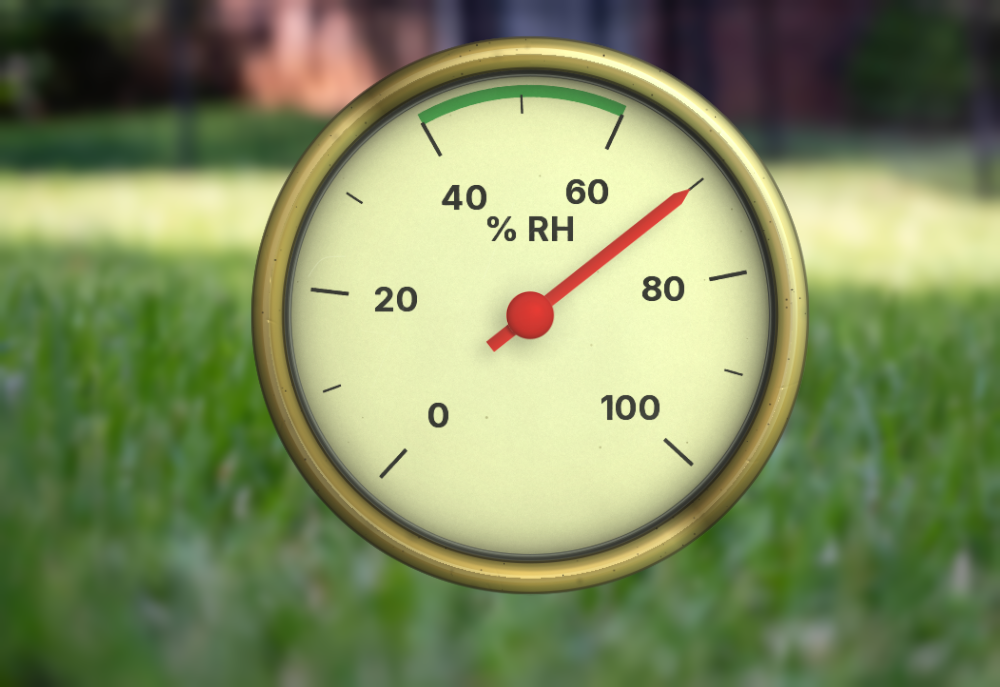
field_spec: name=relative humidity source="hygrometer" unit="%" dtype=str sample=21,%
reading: 70,%
